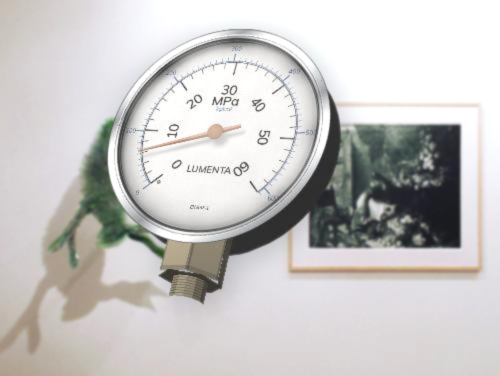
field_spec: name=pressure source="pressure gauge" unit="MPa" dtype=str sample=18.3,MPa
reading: 6,MPa
